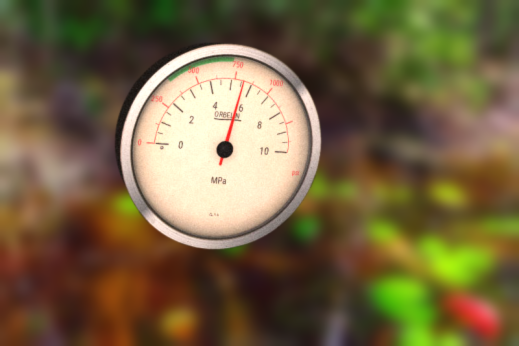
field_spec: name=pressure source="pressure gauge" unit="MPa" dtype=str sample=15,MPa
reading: 5.5,MPa
